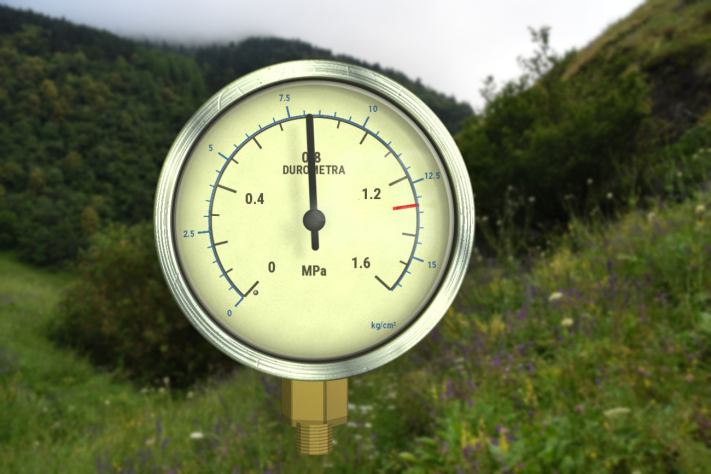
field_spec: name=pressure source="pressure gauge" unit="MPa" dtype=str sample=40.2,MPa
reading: 0.8,MPa
